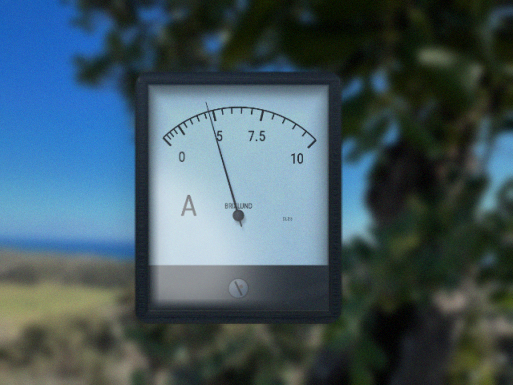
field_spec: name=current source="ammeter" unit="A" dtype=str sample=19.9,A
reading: 4.75,A
